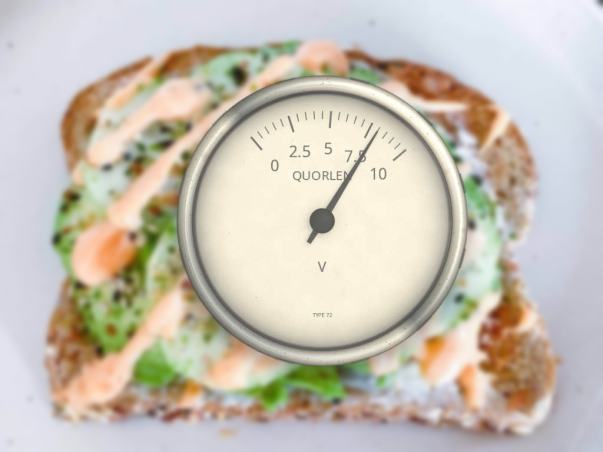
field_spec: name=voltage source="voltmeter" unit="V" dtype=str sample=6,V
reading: 8,V
